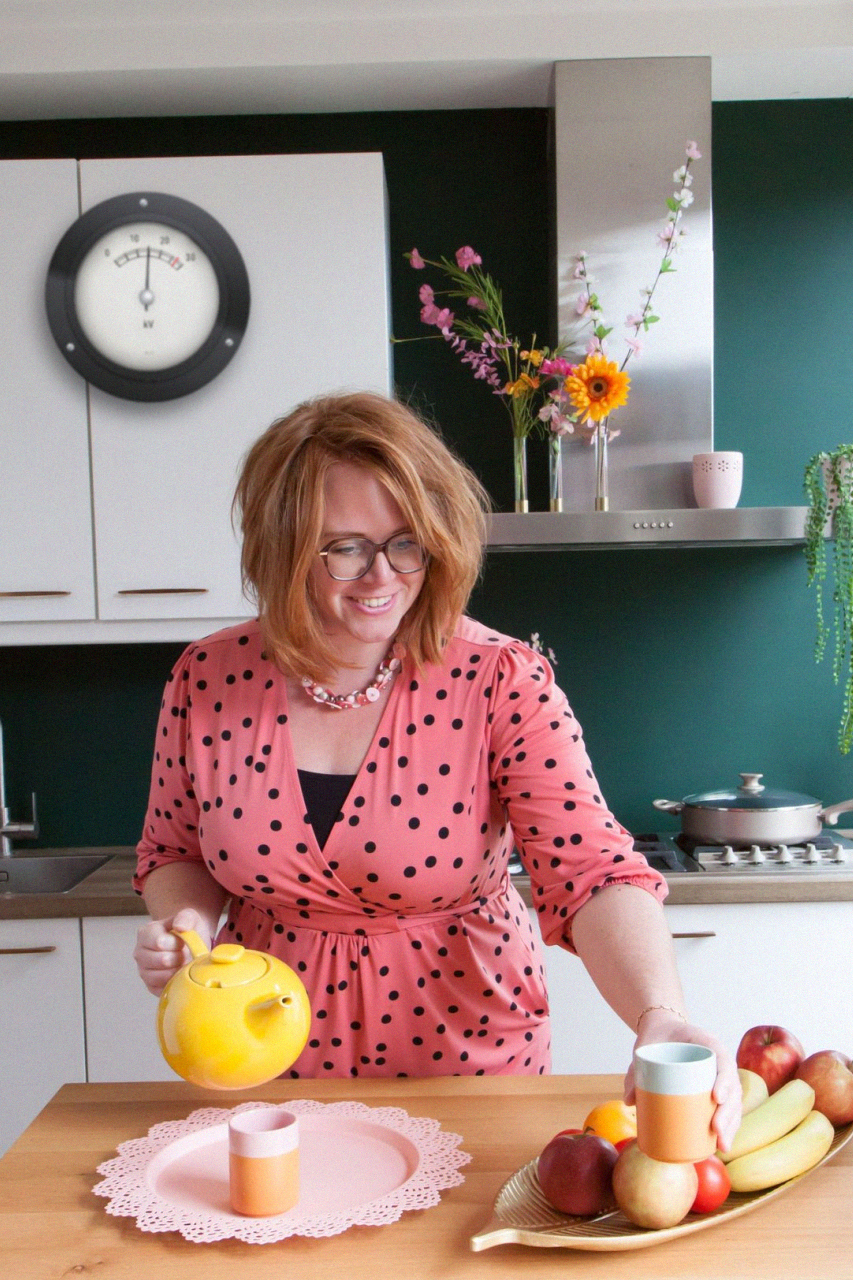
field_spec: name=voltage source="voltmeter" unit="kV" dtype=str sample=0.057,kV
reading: 15,kV
